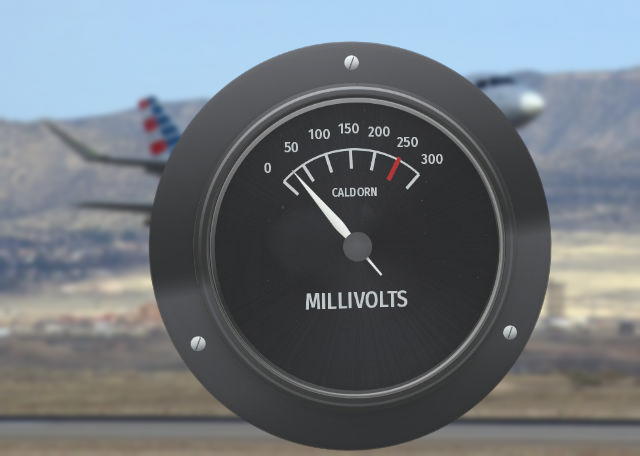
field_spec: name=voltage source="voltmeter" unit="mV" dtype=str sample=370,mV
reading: 25,mV
